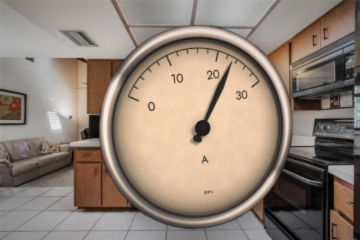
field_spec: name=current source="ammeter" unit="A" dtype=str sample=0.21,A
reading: 23,A
